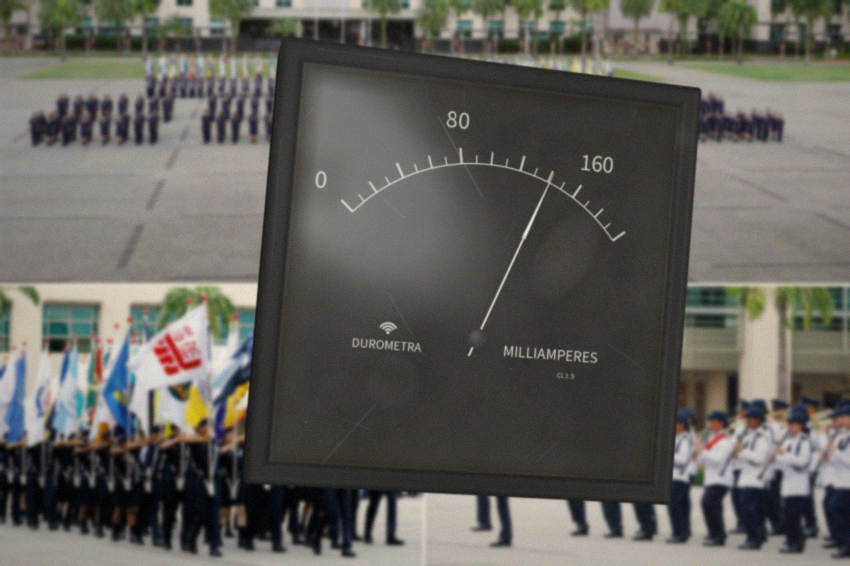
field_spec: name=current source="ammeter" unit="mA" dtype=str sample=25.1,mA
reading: 140,mA
